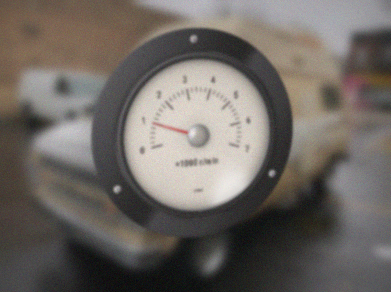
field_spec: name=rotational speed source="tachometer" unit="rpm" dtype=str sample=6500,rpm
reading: 1000,rpm
